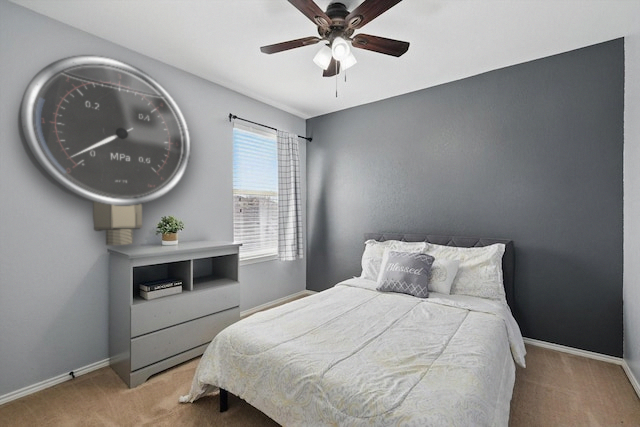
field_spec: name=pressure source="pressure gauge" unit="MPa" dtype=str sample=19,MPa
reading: 0.02,MPa
